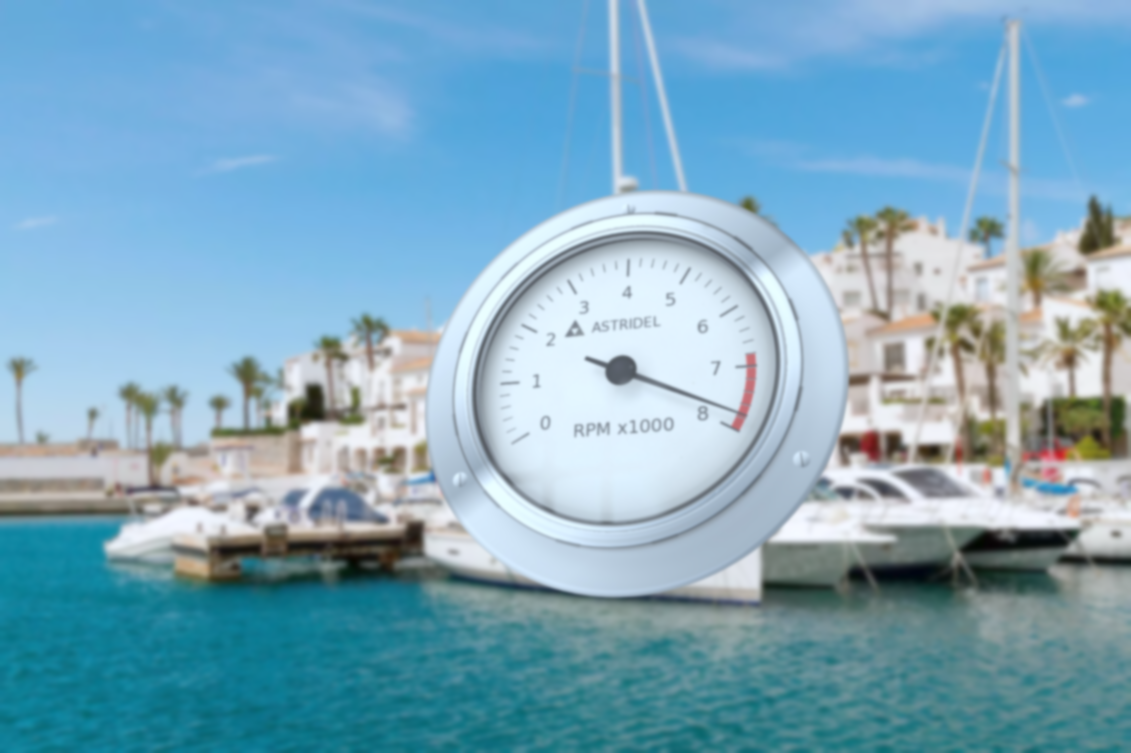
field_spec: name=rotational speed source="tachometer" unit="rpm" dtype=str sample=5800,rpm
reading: 7800,rpm
